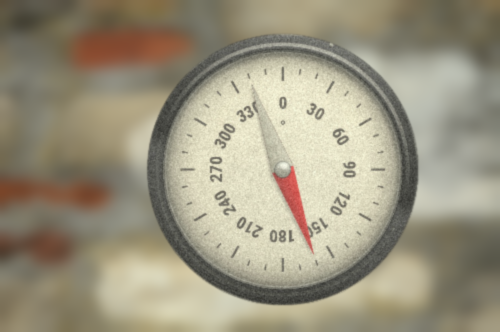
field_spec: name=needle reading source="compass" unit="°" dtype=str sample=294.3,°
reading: 160,°
